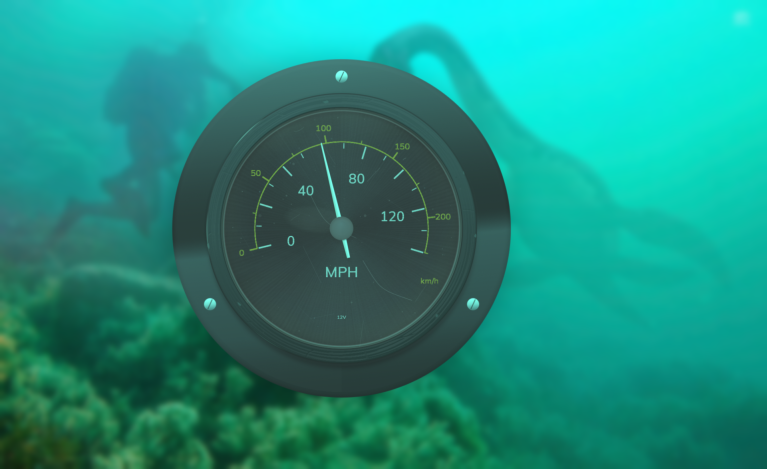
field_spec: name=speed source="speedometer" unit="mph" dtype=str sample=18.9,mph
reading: 60,mph
